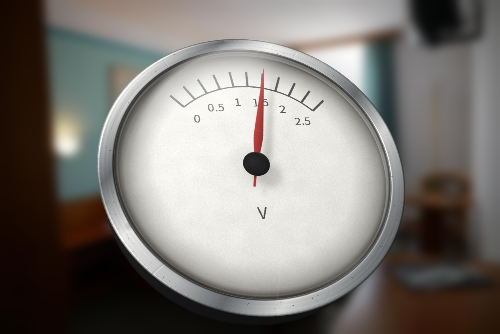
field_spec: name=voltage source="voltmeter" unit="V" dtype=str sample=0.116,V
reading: 1.5,V
